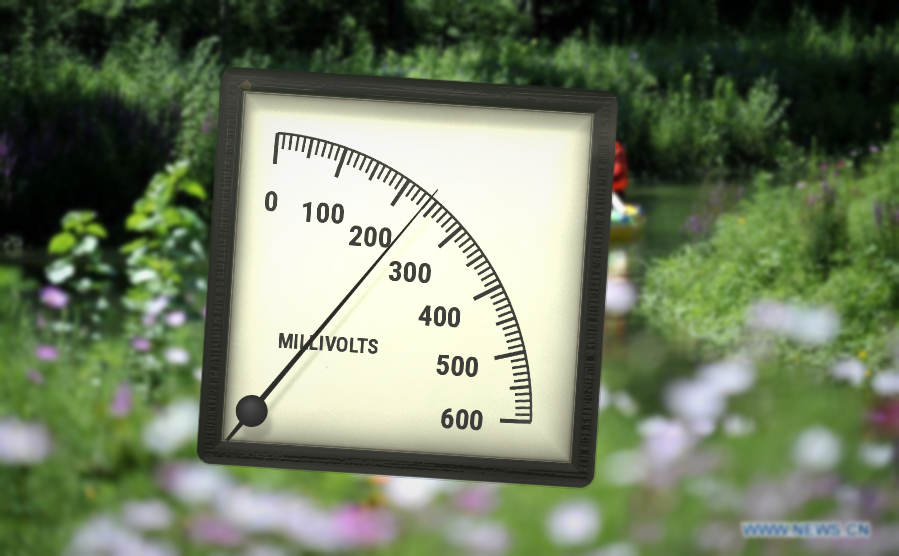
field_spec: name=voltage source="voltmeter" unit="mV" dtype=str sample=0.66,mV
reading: 240,mV
